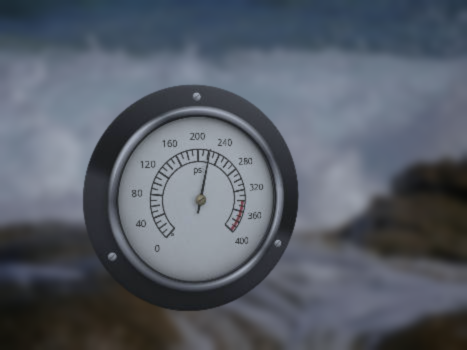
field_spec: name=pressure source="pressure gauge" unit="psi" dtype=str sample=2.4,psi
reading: 220,psi
